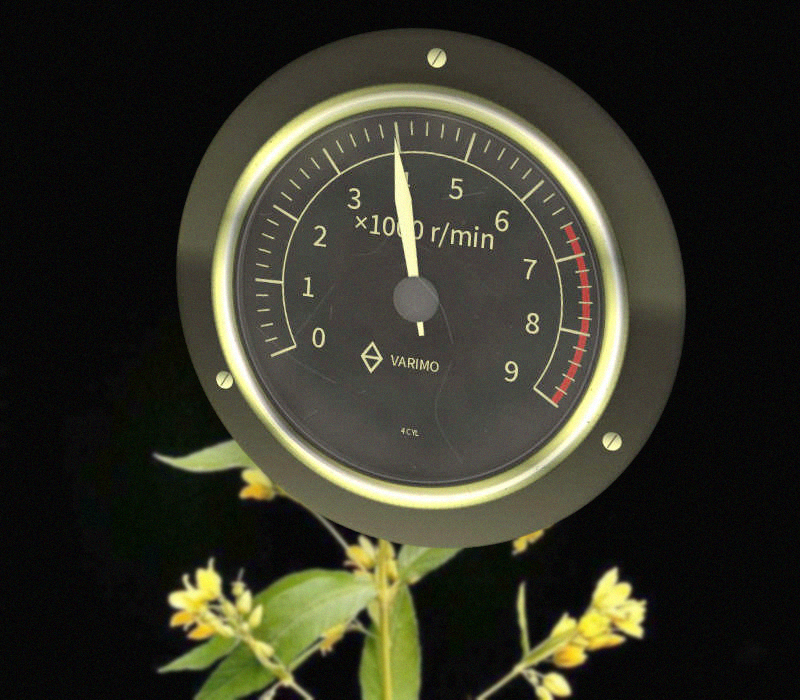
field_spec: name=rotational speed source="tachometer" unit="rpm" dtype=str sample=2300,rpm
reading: 4000,rpm
